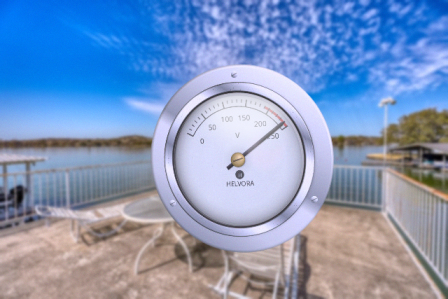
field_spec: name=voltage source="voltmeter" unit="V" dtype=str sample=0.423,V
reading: 240,V
